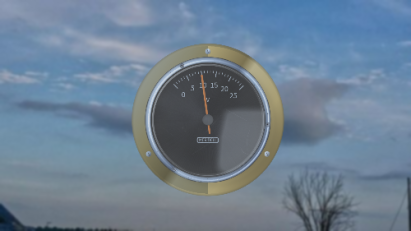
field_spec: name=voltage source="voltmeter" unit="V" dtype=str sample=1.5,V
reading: 10,V
